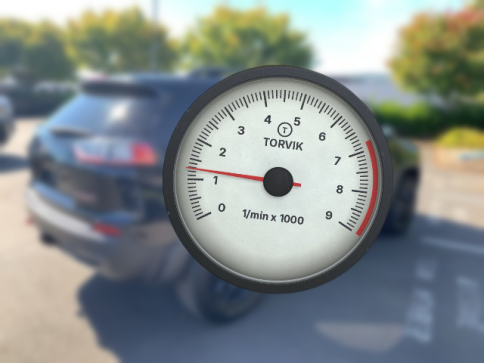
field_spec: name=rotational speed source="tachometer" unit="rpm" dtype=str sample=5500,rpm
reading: 1300,rpm
